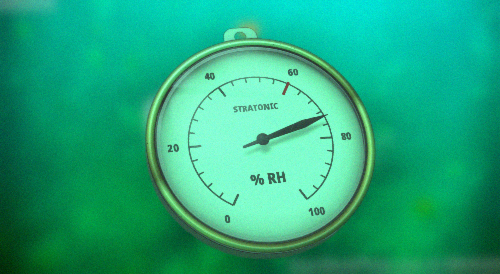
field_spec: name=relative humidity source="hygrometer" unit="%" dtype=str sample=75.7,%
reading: 74,%
